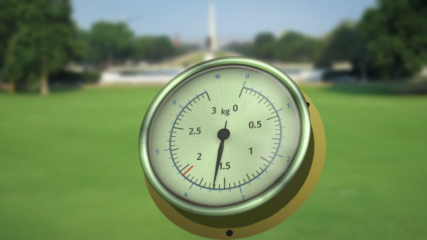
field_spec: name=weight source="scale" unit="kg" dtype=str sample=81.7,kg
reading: 1.6,kg
